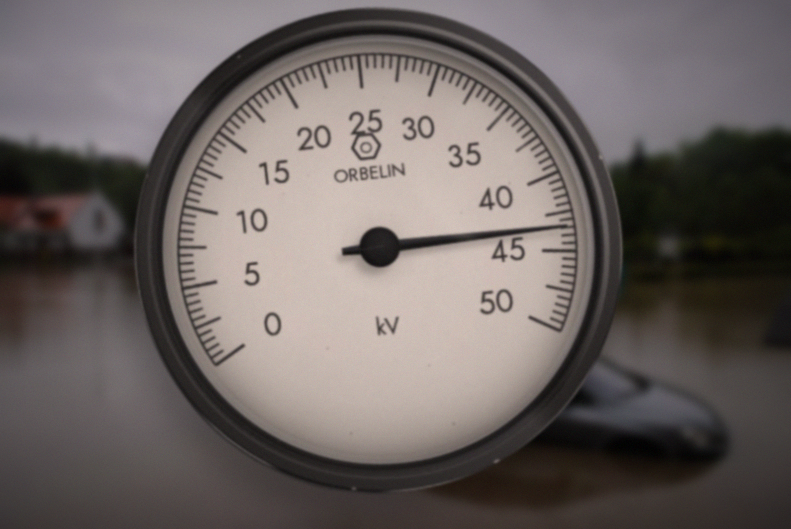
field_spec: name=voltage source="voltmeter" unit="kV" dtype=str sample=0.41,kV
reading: 43.5,kV
